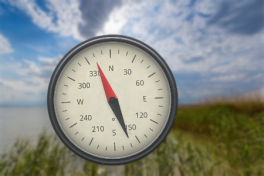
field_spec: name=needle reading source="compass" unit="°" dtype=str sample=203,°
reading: 340,°
